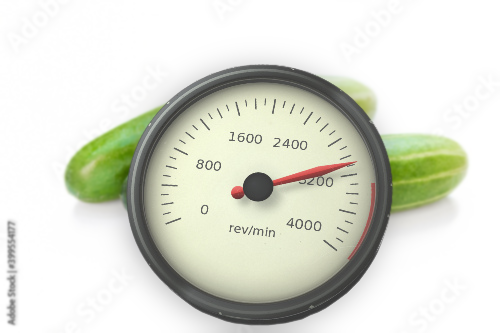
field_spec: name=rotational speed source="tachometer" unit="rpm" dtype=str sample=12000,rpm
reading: 3100,rpm
